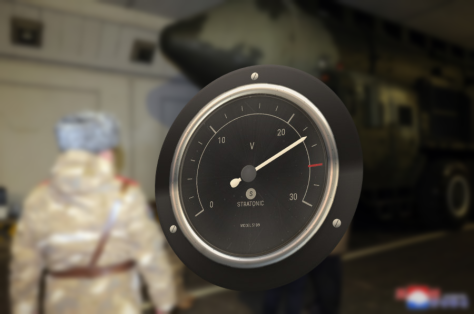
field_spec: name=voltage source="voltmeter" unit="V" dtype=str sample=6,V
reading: 23,V
